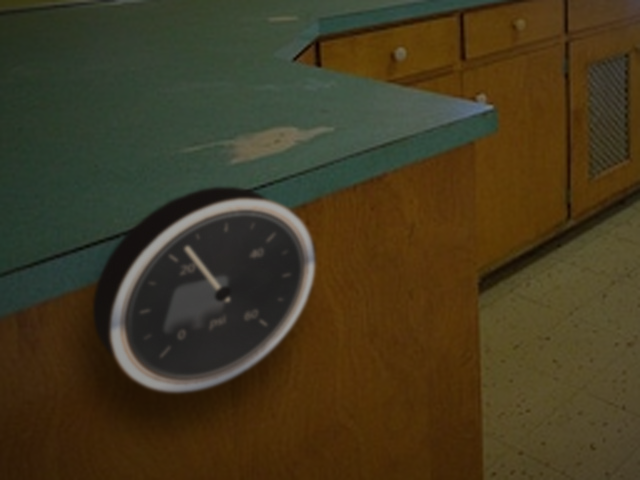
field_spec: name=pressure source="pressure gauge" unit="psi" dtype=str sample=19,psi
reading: 22.5,psi
